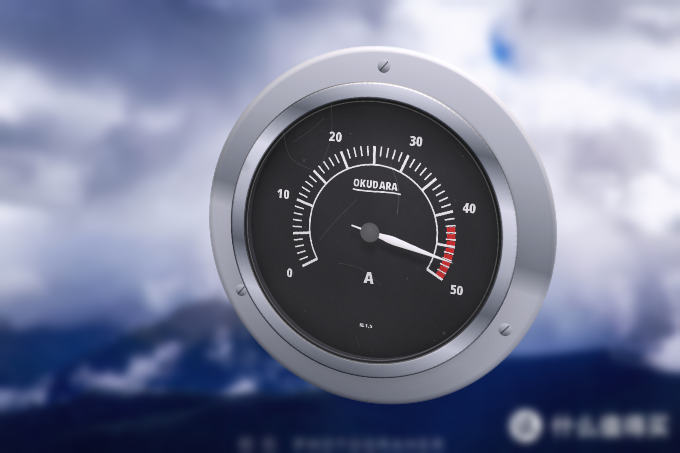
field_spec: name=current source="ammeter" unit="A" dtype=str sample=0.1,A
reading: 47,A
